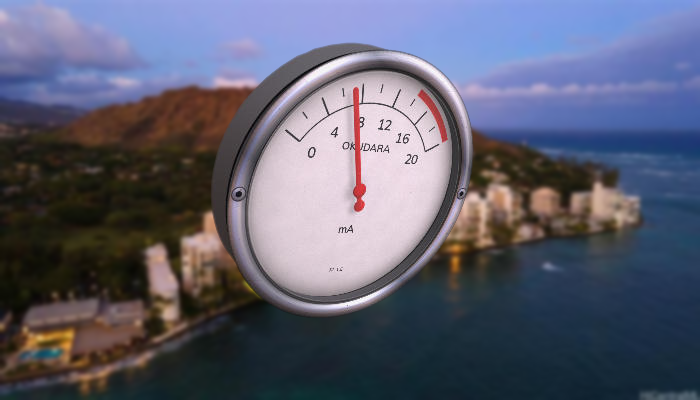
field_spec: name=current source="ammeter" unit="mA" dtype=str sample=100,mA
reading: 7,mA
